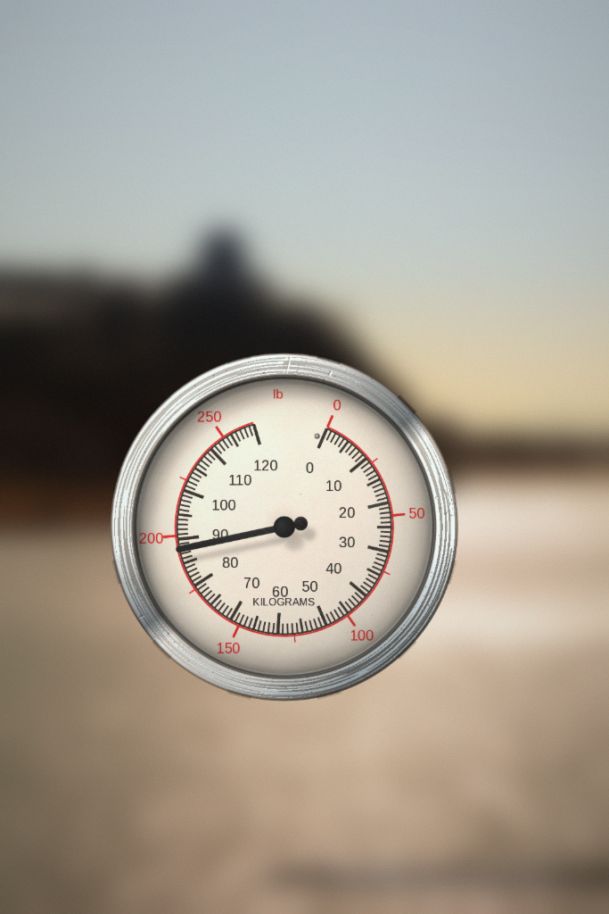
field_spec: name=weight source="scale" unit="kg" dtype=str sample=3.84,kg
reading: 88,kg
